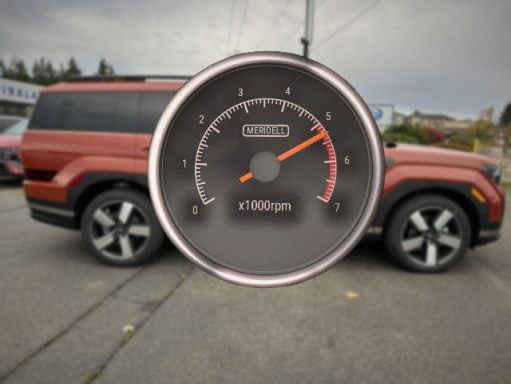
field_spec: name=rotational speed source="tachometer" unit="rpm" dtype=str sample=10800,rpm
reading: 5300,rpm
